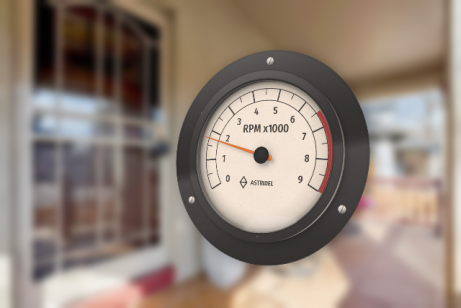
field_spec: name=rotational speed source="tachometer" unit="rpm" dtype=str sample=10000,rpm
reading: 1750,rpm
